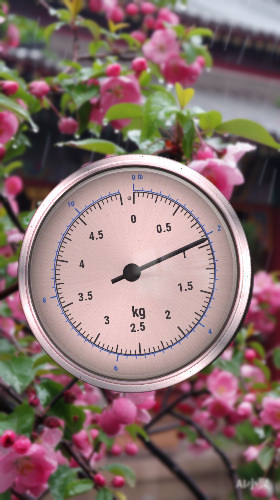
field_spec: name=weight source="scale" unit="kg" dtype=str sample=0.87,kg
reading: 0.95,kg
